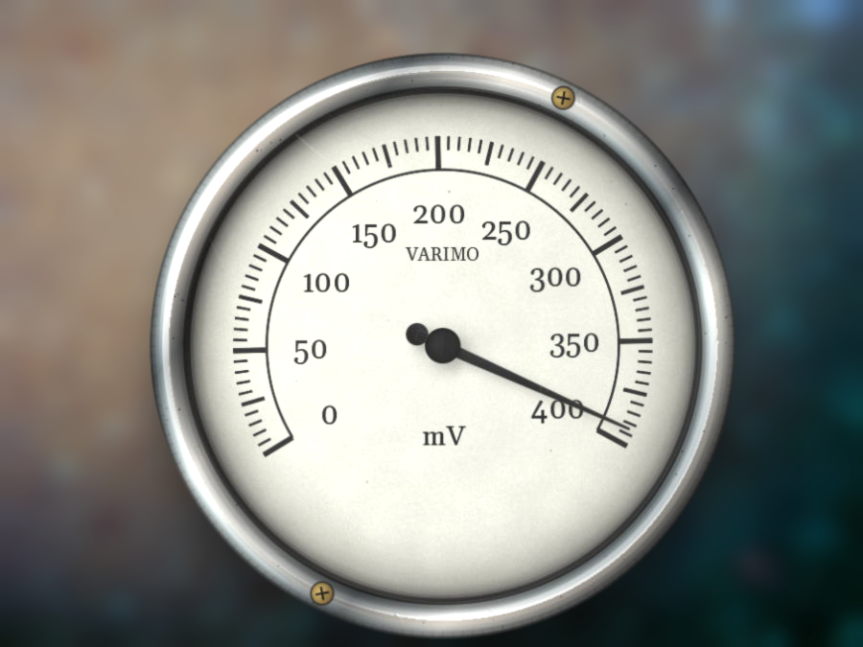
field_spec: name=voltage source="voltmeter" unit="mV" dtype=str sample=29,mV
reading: 392.5,mV
